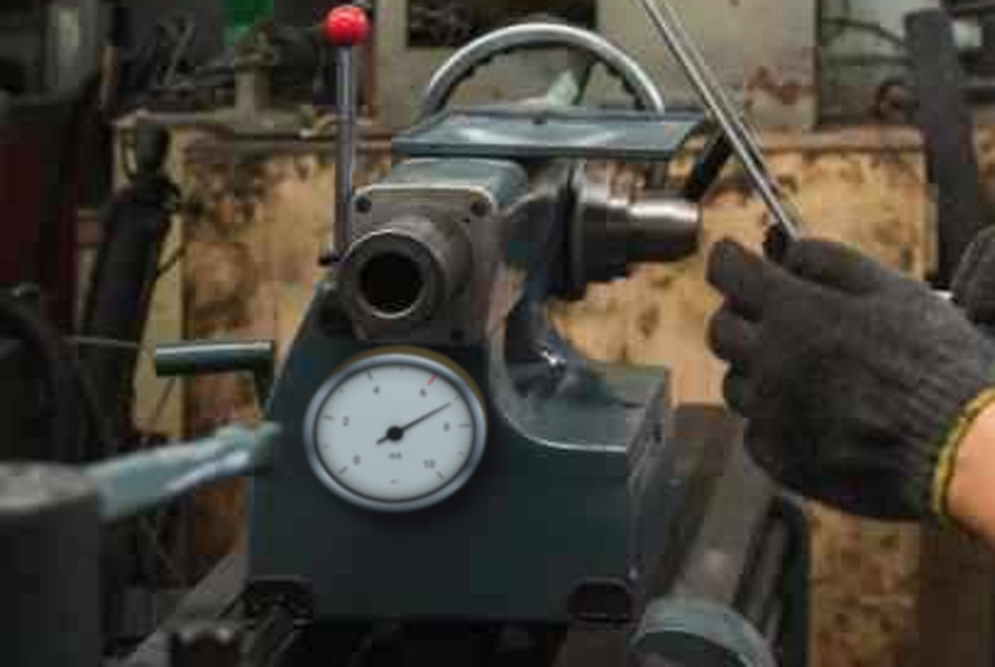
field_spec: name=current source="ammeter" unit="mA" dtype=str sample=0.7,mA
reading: 7,mA
